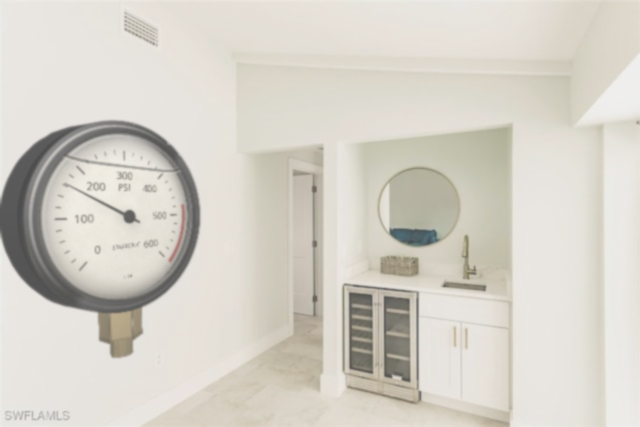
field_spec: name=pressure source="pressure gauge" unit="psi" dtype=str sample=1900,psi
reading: 160,psi
